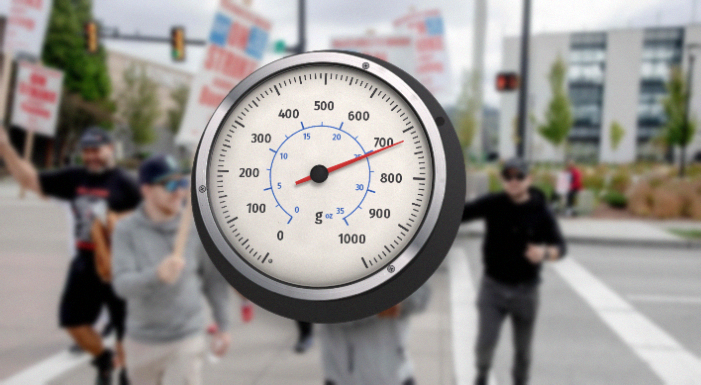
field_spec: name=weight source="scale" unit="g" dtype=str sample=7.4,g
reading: 720,g
